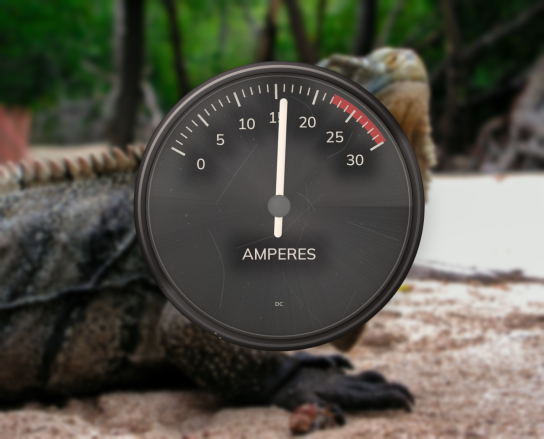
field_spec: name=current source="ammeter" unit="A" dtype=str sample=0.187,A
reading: 16,A
